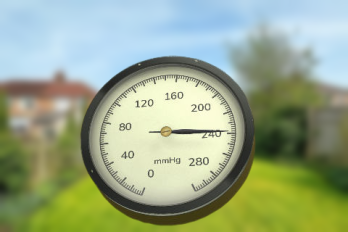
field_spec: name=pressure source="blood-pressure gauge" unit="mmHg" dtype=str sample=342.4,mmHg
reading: 240,mmHg
